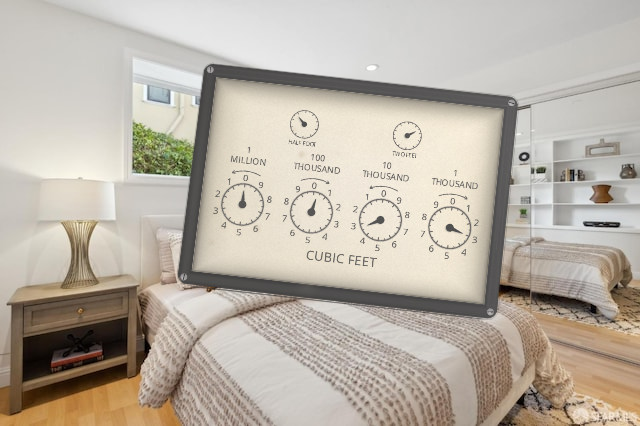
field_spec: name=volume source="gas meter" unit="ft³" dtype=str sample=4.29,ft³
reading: 3300,ft³
